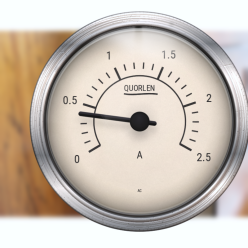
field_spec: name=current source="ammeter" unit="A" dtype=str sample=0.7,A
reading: 0.4,A
